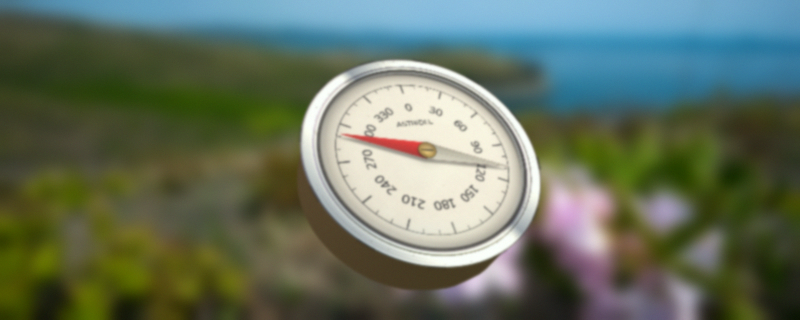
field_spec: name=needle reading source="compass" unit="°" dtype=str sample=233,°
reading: 290,°
